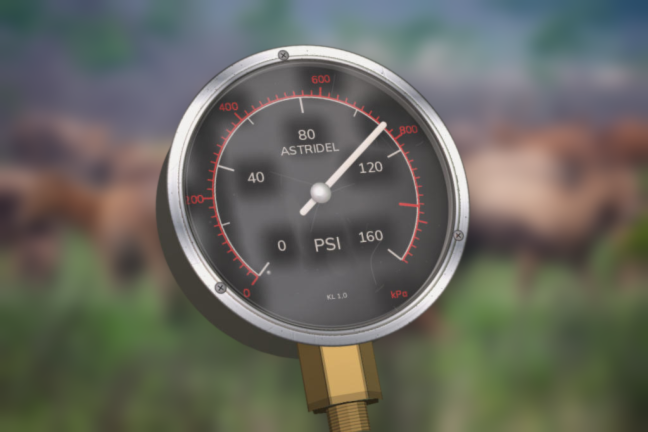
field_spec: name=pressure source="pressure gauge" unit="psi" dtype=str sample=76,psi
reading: 110,psi
